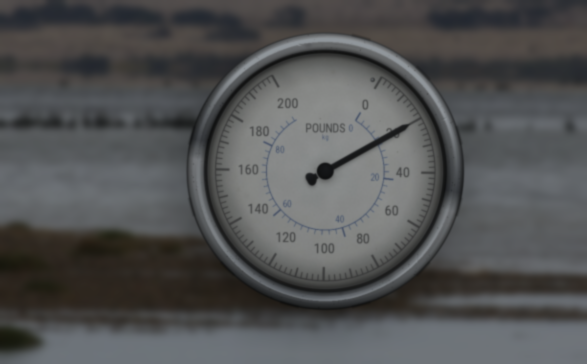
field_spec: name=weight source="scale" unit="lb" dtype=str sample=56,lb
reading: 20,lb
